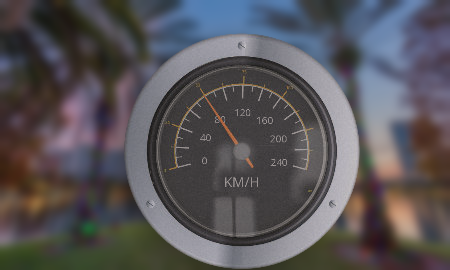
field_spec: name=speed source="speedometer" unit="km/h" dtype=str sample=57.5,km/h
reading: 80,km/h
